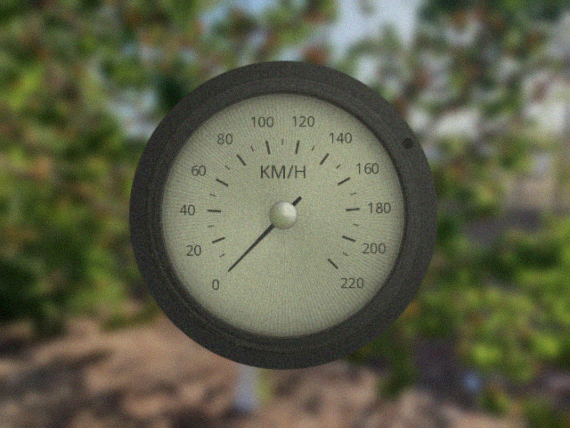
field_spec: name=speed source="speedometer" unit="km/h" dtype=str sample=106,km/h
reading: 0,km/h
